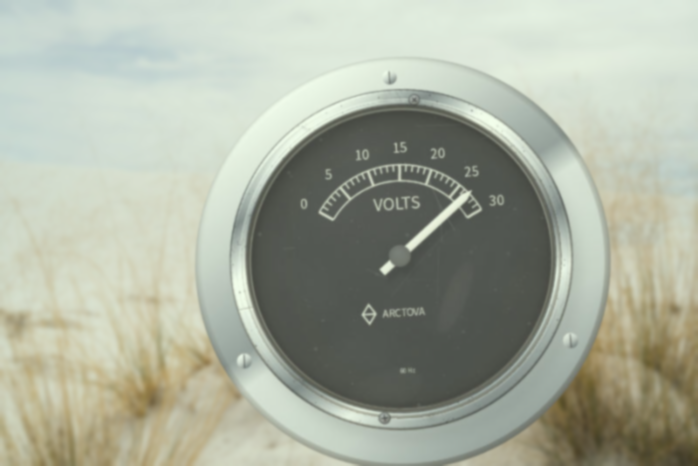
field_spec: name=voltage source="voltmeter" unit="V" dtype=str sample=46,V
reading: 27,V
